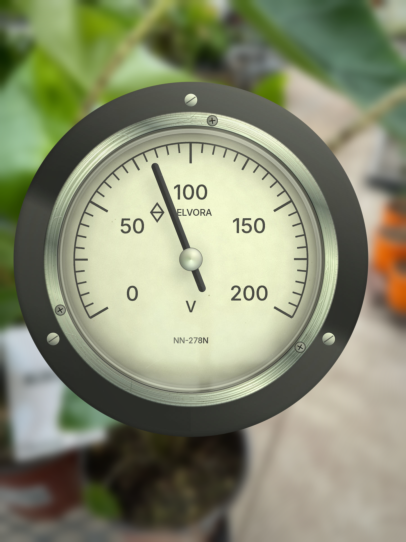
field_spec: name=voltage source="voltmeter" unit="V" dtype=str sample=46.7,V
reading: 82.5,V
